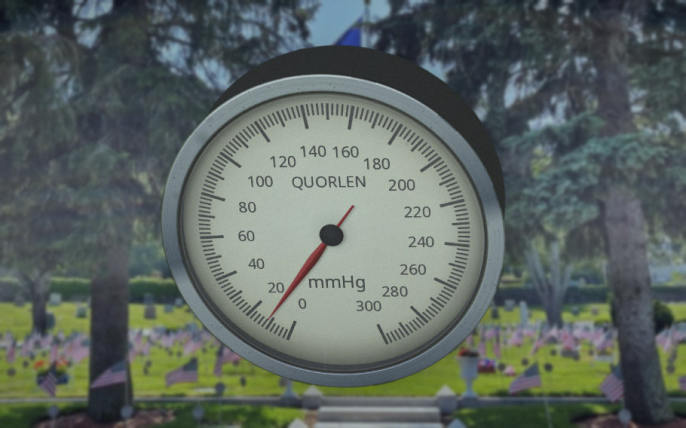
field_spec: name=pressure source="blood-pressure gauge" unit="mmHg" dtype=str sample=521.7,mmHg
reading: 12,mmHg
